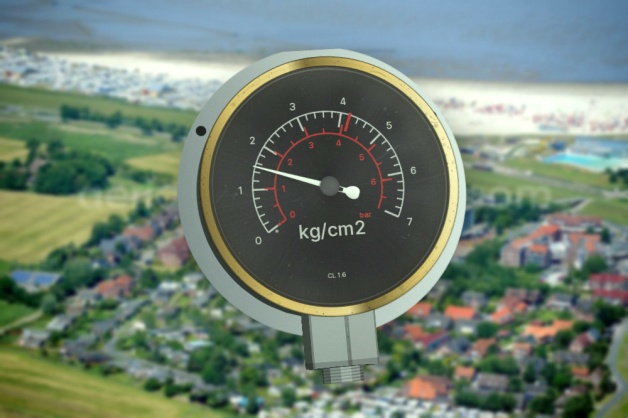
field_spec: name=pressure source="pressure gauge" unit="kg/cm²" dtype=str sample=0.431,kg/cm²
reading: 1.5,kg/cm²
